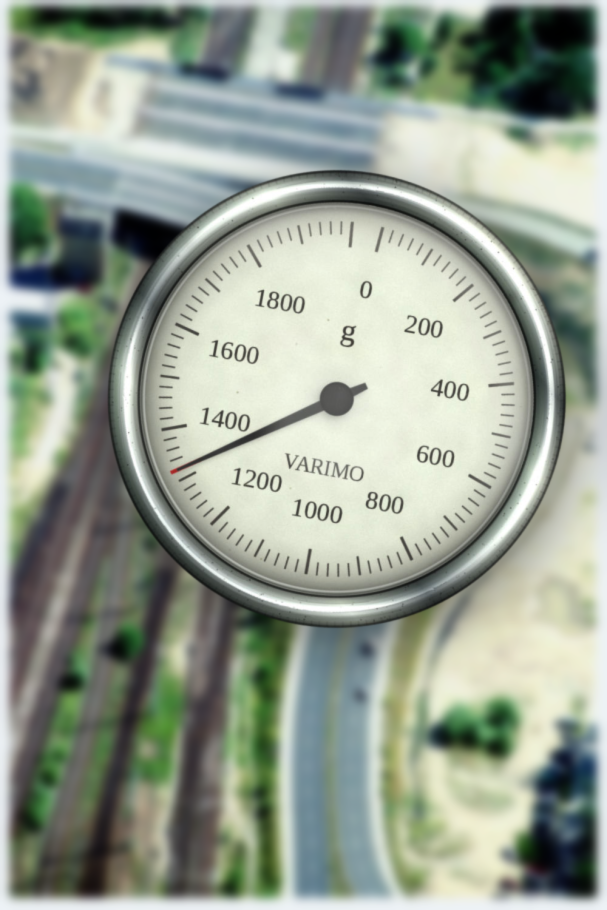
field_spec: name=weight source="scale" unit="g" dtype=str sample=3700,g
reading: 1320,g
